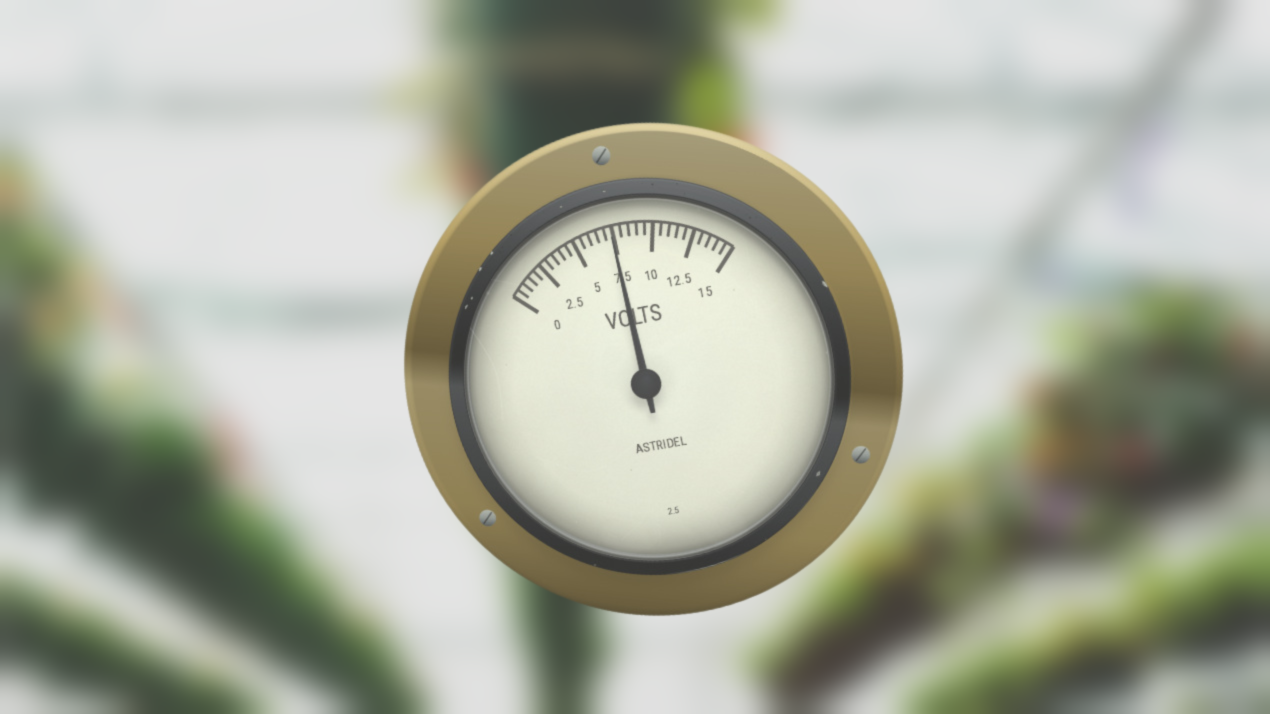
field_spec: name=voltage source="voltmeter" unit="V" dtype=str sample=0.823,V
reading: 7.5,V
